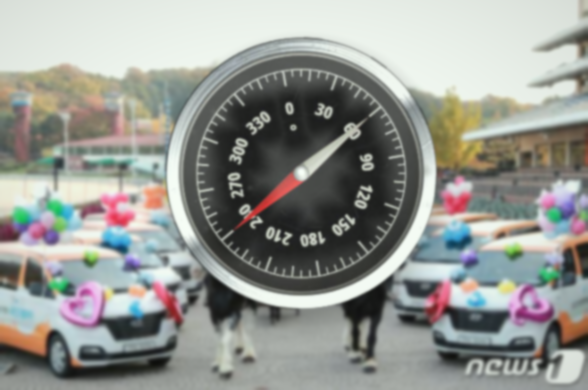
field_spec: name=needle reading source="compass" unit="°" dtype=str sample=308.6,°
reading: 240,°
